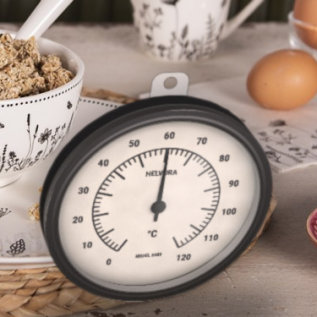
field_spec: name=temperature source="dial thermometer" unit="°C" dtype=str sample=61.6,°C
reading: 60,°C
